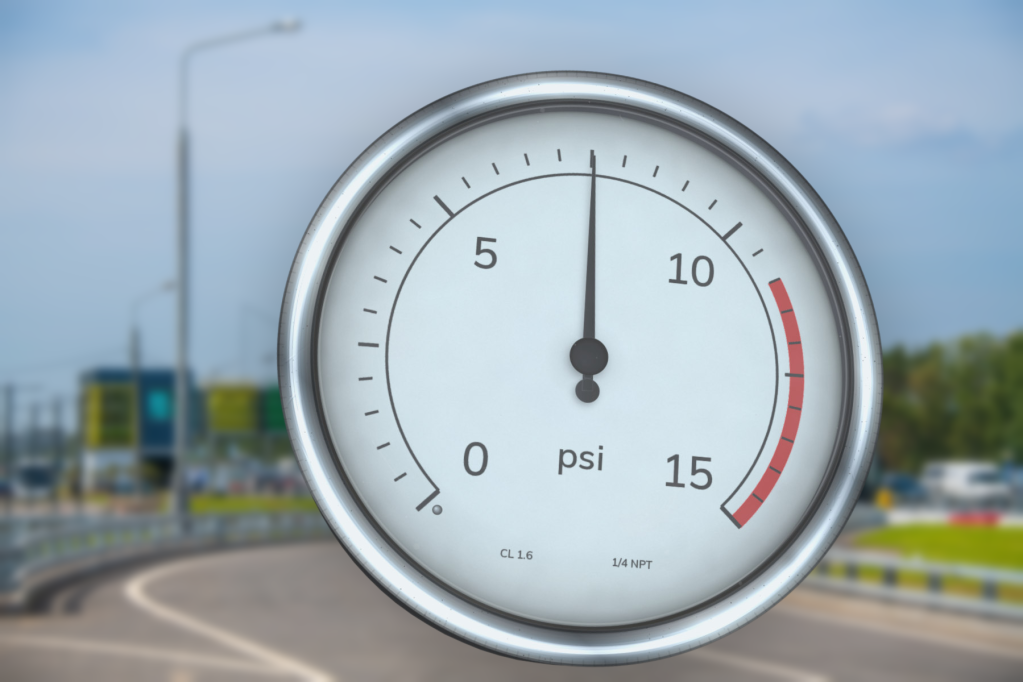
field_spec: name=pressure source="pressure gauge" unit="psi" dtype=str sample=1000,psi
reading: 7.5,psi
